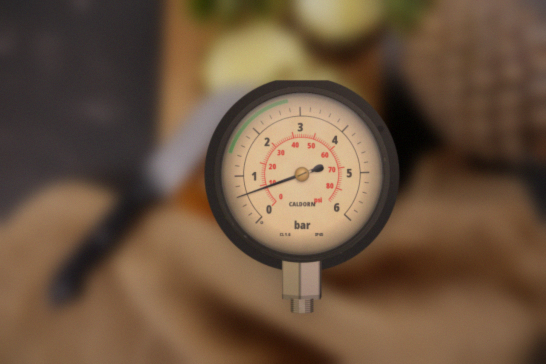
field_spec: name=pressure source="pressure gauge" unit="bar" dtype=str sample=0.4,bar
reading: 0.6,bar
